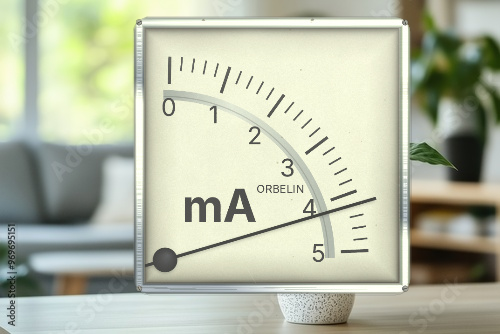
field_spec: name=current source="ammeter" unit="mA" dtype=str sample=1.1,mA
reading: 4.2,mA
